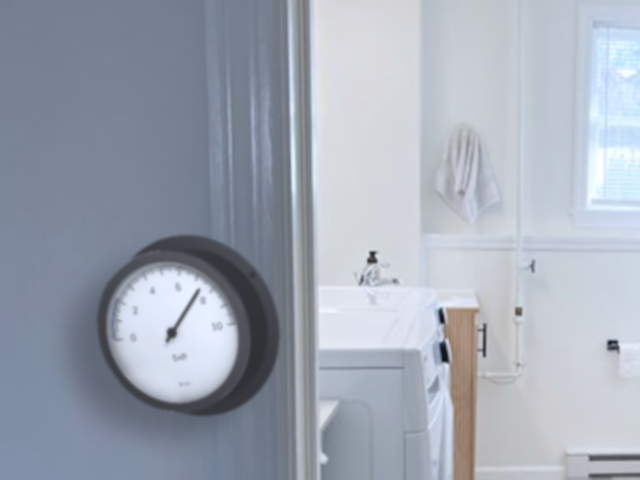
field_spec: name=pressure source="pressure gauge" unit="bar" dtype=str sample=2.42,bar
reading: 7.5,bar
